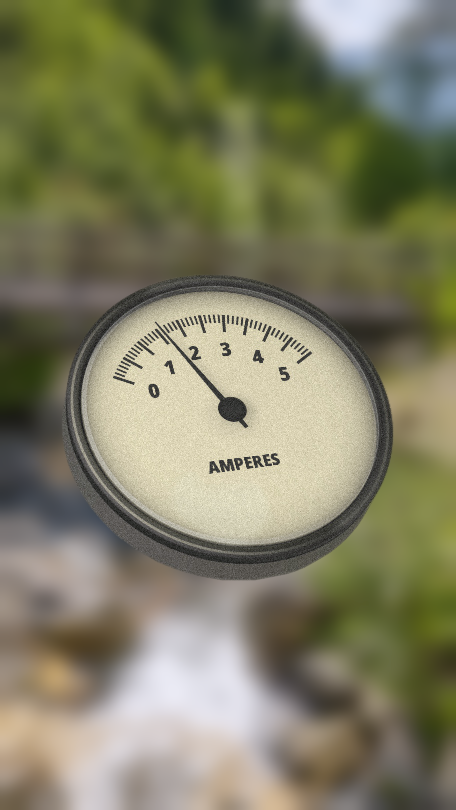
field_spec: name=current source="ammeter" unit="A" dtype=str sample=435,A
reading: 1.5,A
